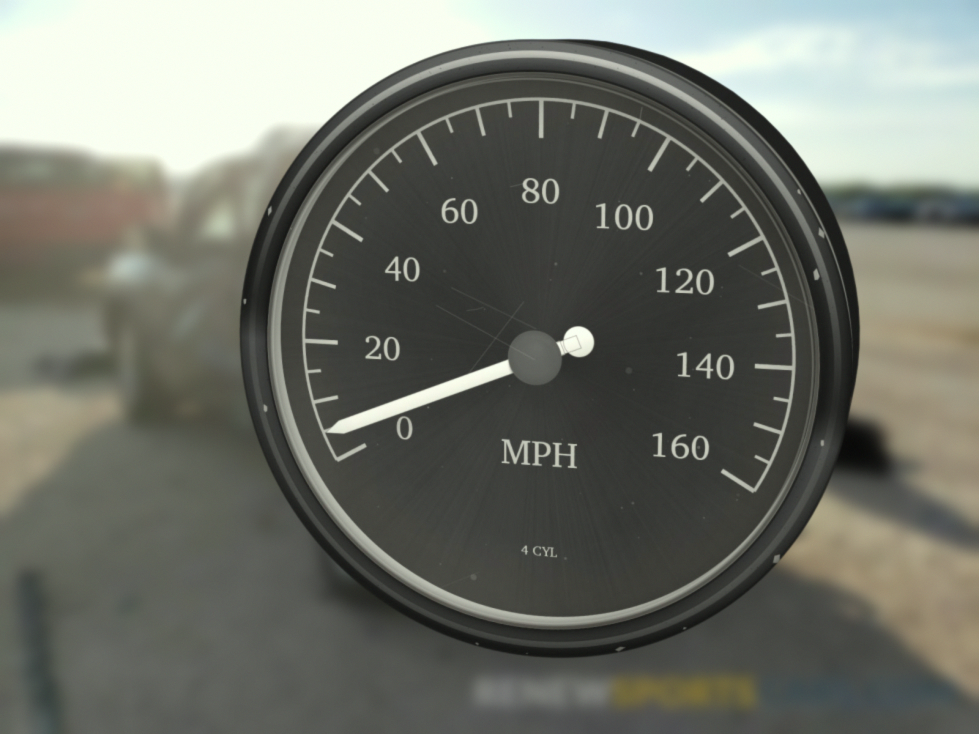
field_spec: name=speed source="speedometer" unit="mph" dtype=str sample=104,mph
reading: 5,mph
